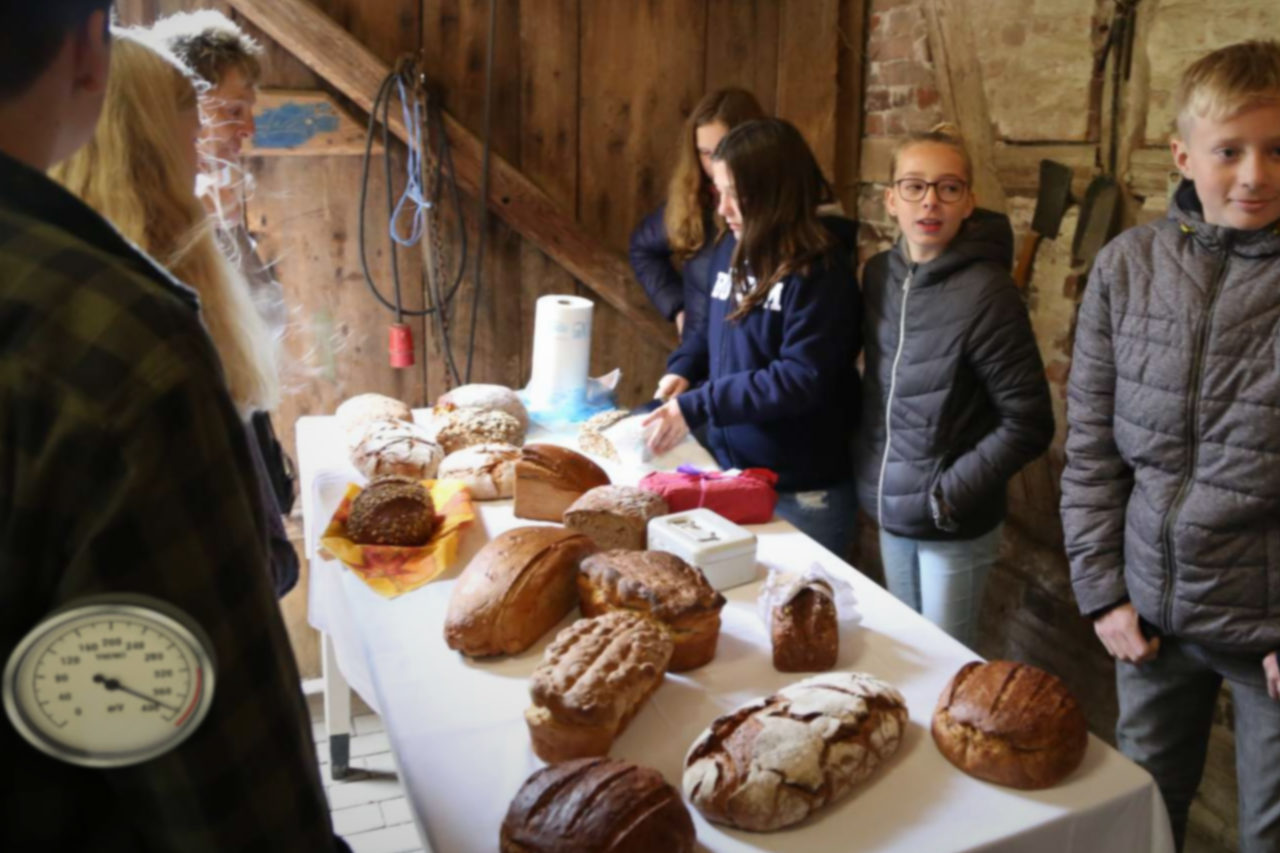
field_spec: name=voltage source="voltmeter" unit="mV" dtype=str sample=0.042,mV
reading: 380,mV
